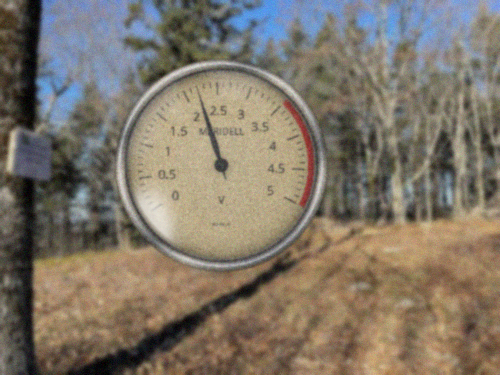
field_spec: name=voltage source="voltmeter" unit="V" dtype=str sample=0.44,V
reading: 2.2,V
